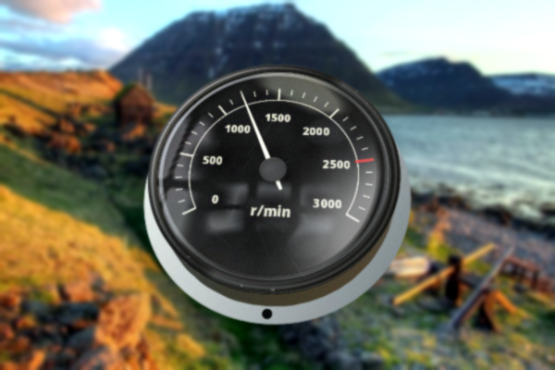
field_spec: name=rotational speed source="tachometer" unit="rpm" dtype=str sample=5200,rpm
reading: 1200,rpm
